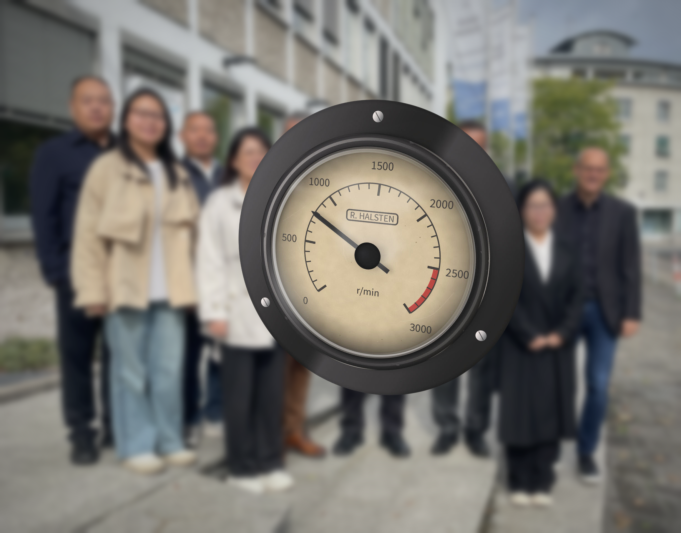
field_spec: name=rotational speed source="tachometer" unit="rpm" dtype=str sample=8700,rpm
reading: 800,rpm
